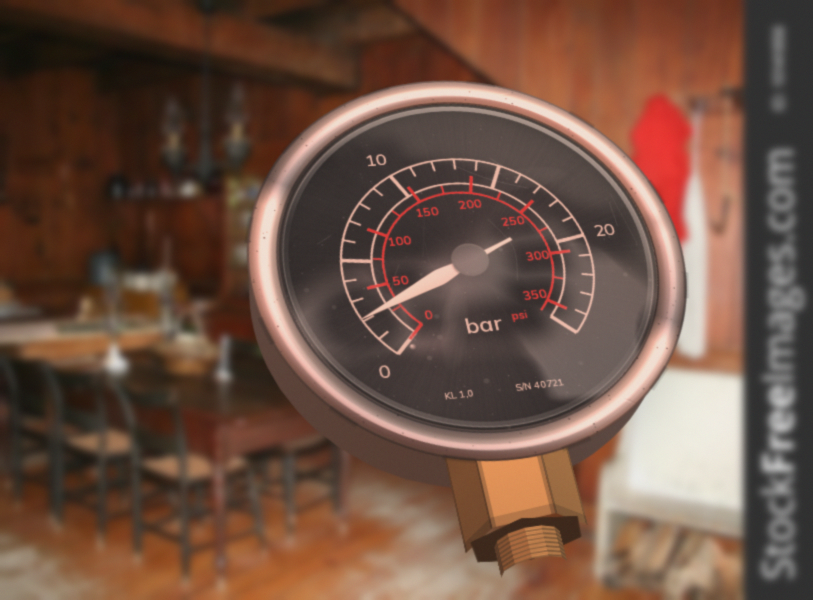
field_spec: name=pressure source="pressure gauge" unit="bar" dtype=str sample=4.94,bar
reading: 2,bar
